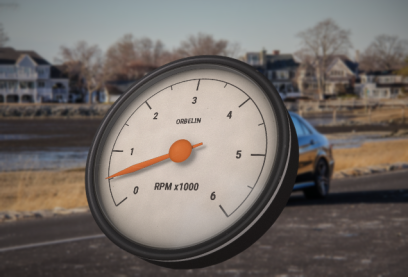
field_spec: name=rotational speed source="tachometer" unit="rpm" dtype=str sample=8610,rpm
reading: 500,rpm
